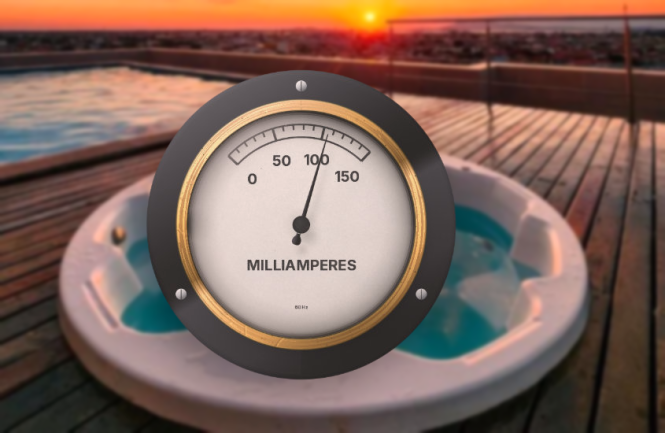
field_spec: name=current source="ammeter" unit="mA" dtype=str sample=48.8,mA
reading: 105,mA
